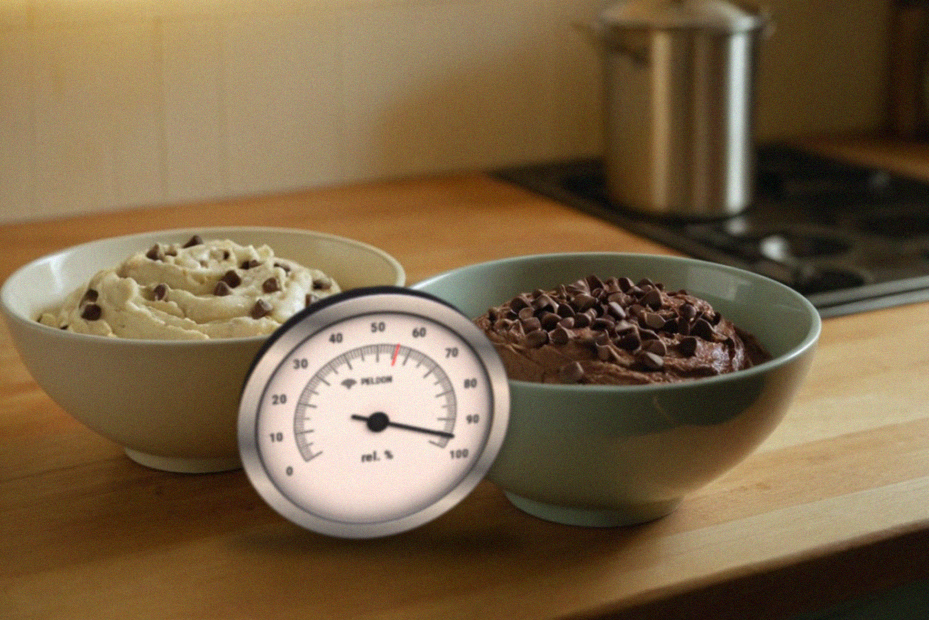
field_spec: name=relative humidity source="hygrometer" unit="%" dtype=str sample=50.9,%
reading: 95,%
